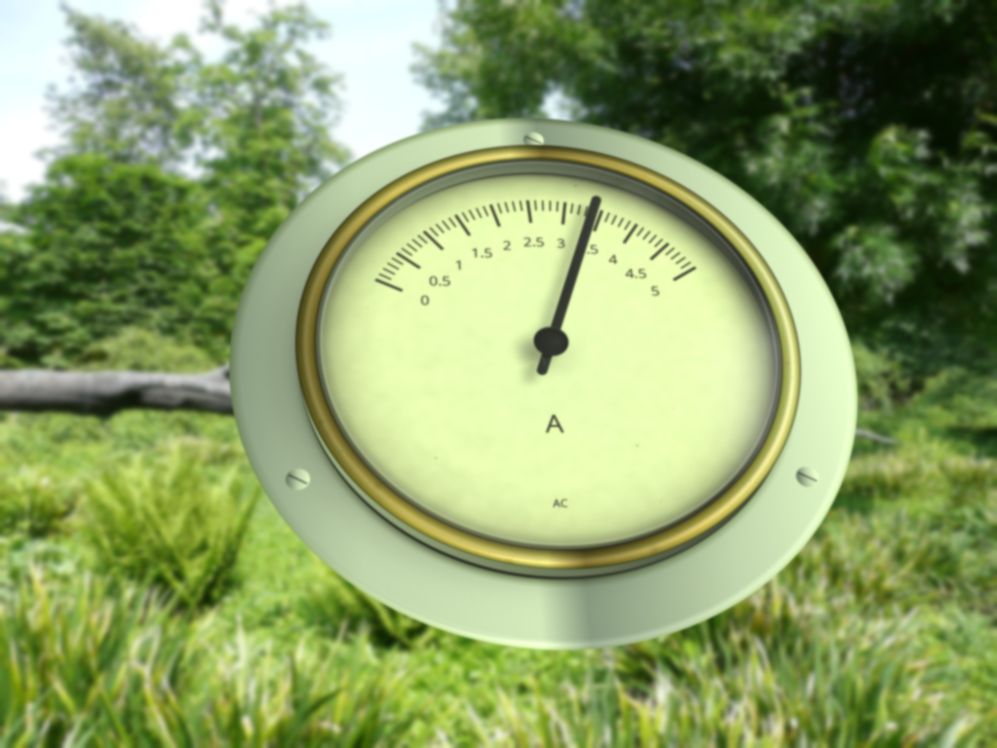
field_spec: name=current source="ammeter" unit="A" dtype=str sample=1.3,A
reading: 3.4,A
